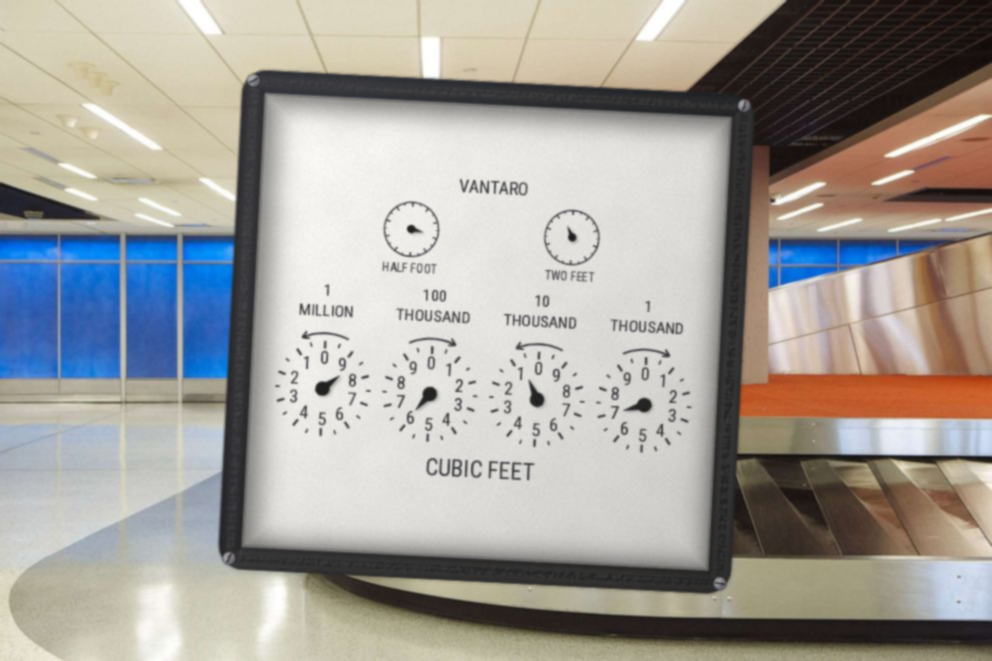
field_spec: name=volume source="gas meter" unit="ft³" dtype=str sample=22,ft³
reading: 860700,ft³
